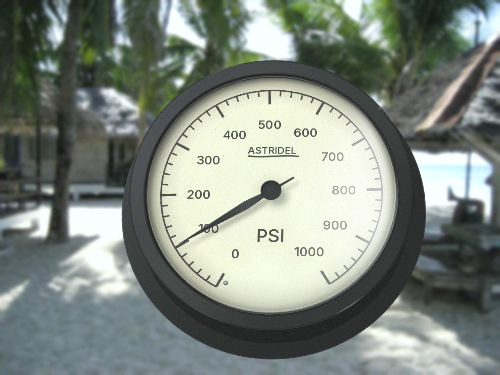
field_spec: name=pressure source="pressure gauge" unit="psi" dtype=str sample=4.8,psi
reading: 100,psi
